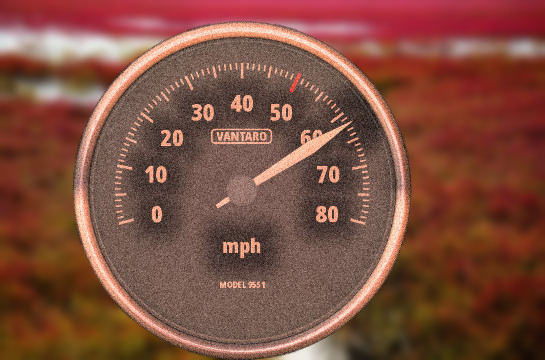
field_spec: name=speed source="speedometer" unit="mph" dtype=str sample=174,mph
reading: 62,mph
